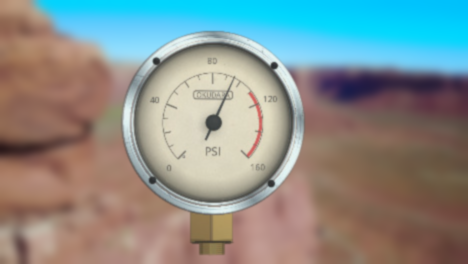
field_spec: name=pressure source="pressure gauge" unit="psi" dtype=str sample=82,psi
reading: 95,psi
